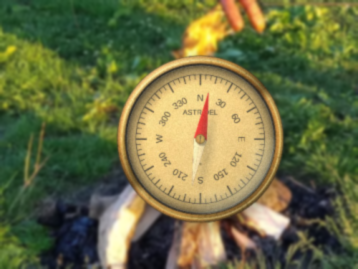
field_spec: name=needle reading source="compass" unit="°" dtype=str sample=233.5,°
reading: 10,°
